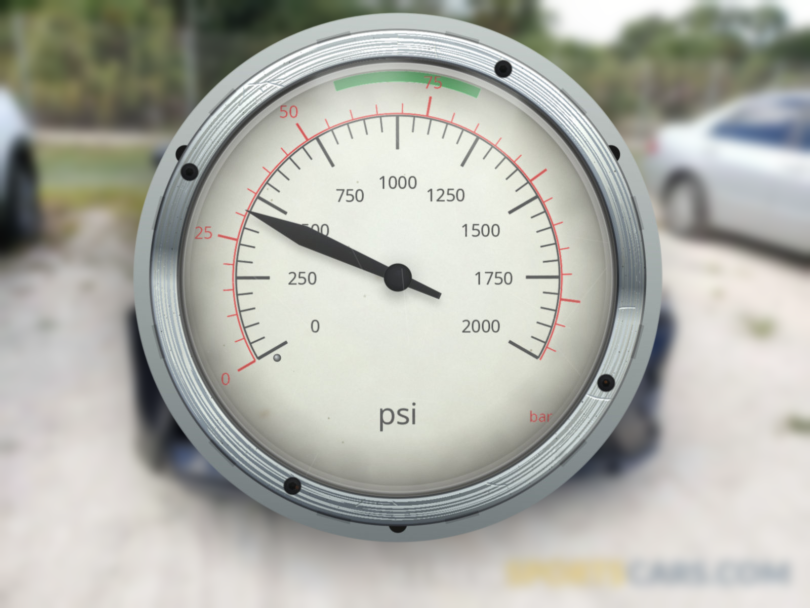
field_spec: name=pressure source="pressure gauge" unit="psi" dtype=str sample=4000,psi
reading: 450,psi
